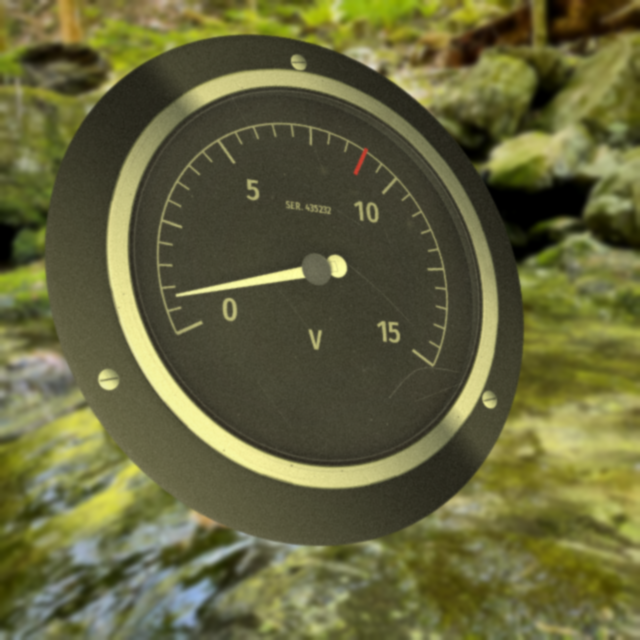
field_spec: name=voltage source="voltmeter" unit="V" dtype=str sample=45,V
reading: 0.75,V
